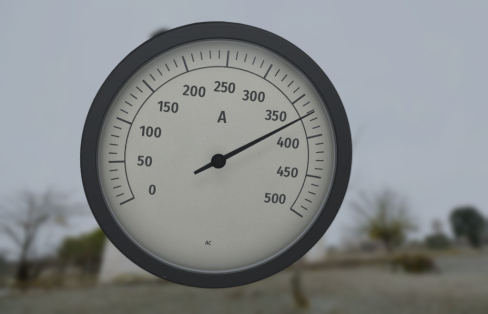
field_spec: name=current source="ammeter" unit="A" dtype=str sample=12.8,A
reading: 370,A
